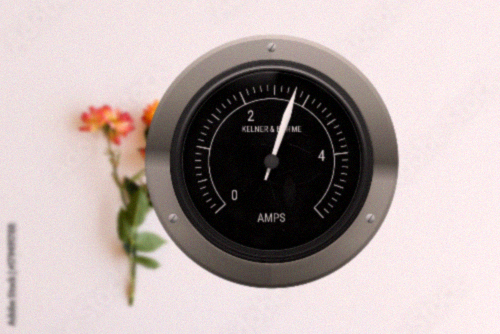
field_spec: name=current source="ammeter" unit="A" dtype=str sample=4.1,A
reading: 2.8,A
